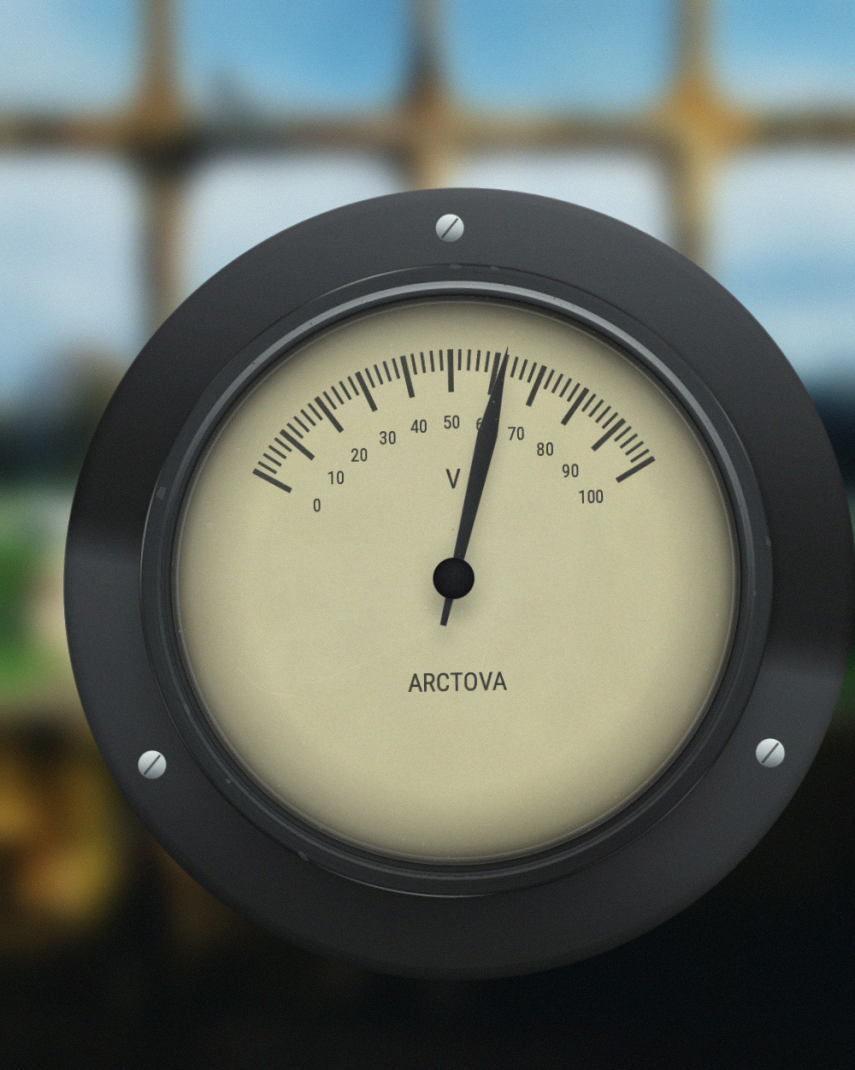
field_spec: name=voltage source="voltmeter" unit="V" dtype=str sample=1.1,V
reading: 62,V
